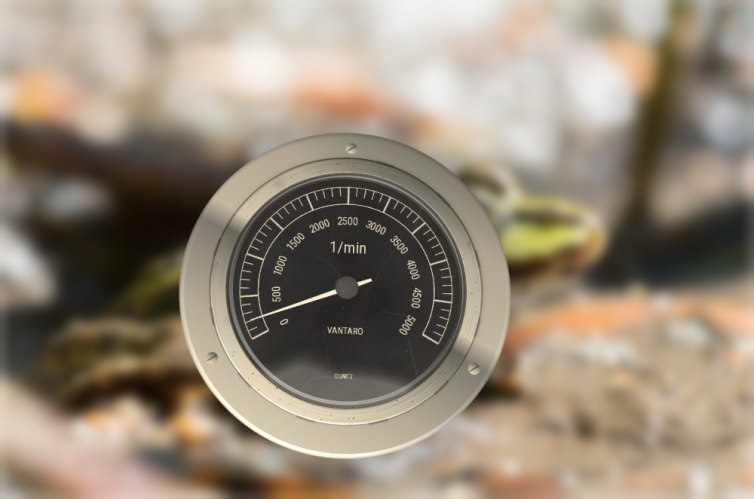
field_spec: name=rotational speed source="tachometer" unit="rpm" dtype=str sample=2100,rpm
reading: 200,rpm
